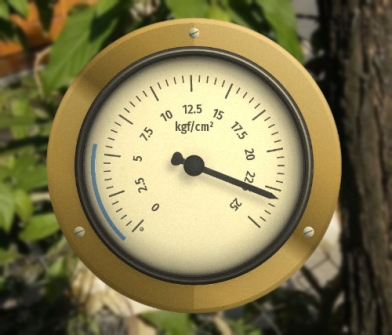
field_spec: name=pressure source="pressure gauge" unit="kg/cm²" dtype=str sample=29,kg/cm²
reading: 23,kg/cm²
